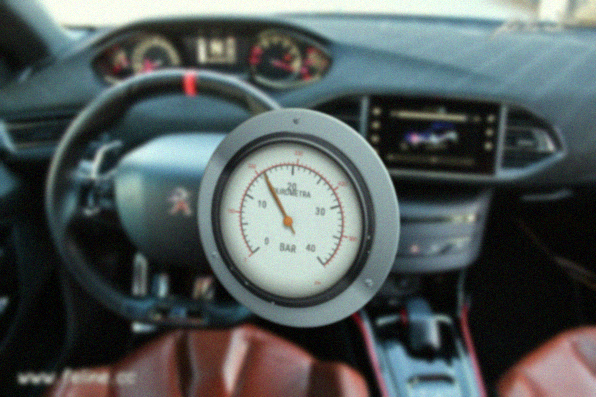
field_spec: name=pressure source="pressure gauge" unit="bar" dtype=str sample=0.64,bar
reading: 15,bar
